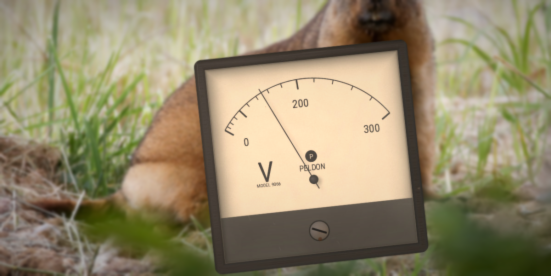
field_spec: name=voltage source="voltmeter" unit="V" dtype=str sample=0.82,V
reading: 150,V
